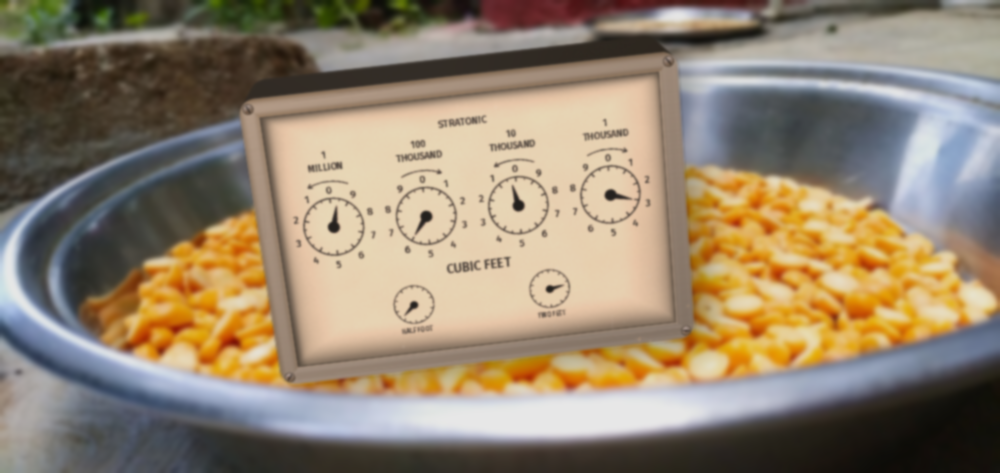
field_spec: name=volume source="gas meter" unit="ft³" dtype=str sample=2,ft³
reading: 960300,ft³
